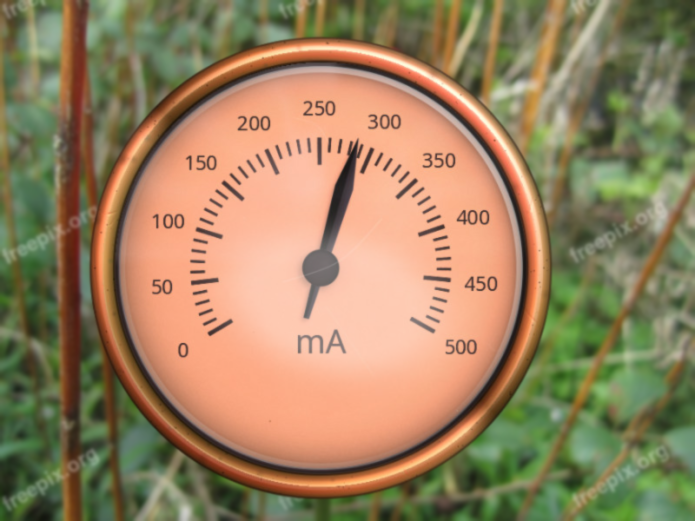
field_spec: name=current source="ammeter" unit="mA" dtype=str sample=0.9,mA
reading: 285,mA
